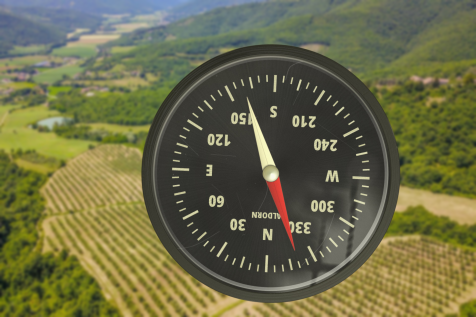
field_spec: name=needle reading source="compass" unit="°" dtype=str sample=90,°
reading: 340,°
